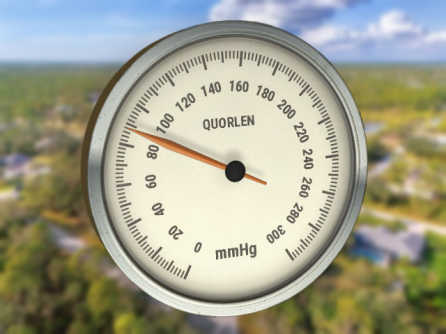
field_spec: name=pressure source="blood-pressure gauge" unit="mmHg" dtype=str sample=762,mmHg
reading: 88,mmHg
